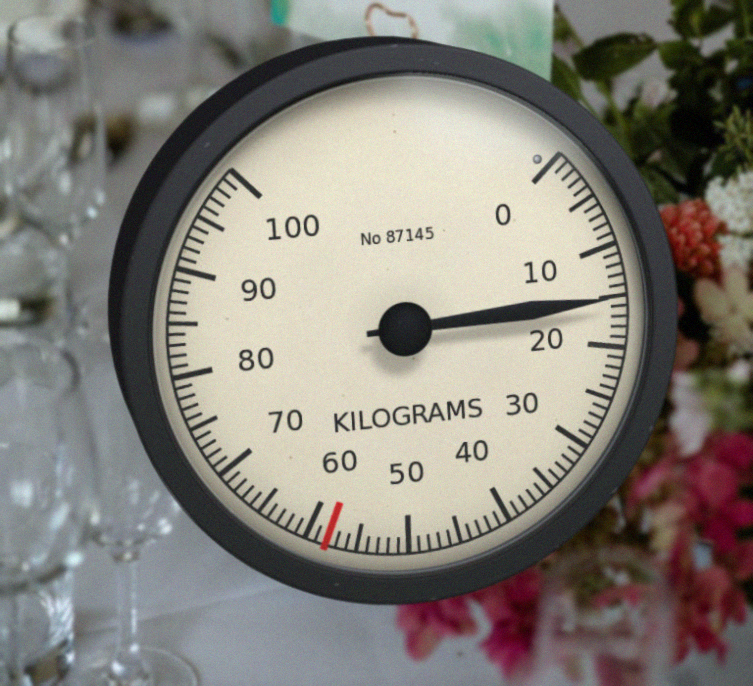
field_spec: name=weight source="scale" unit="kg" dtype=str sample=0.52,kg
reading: 15,kg
